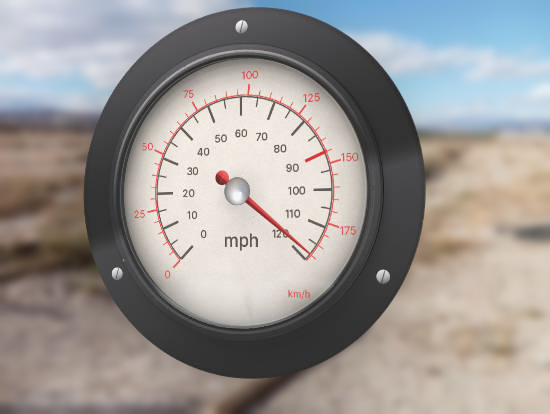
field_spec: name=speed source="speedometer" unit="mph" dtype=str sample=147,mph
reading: 117.5,mph
